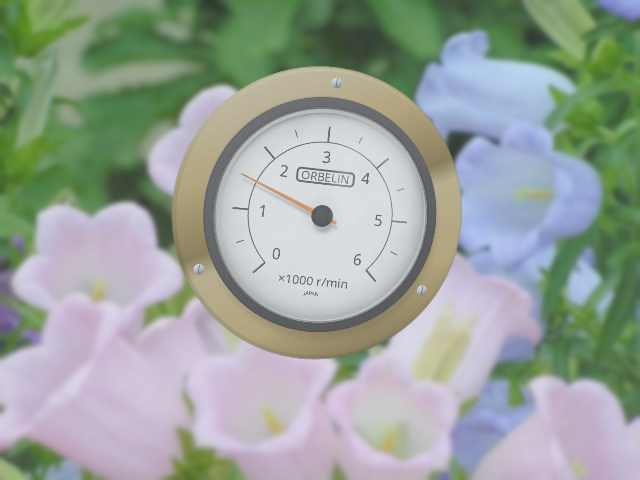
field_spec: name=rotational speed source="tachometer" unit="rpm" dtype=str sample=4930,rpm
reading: 1500,rpm
